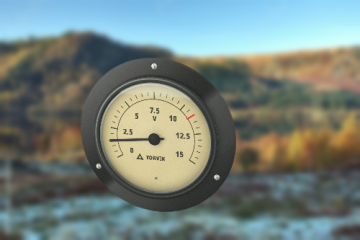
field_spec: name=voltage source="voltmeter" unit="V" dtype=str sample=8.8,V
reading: 1.5,V
